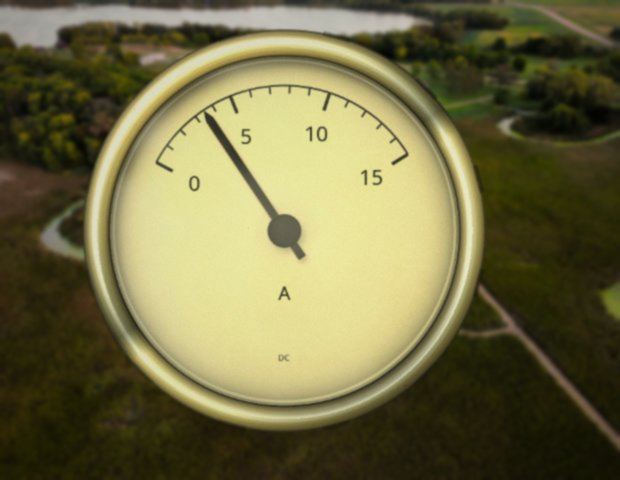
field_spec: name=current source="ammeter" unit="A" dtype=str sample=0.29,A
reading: 3.5,A
